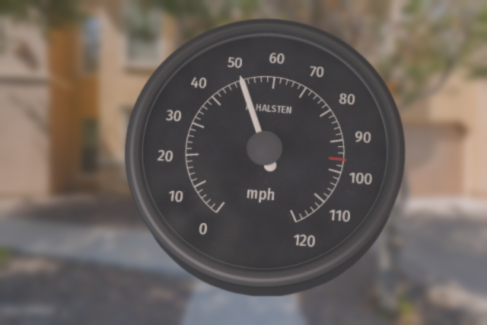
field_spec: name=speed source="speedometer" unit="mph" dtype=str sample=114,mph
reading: 50,mph
